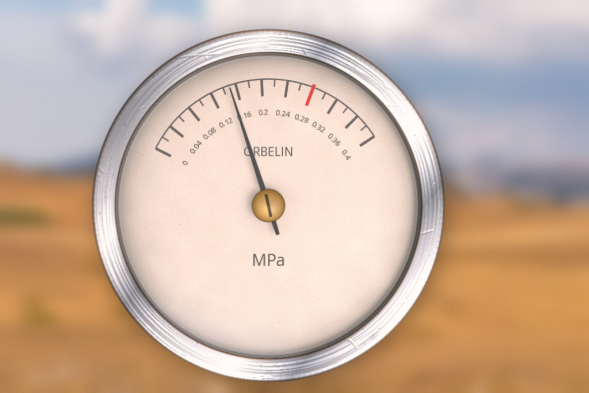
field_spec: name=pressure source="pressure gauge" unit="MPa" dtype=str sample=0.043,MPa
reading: 0.15,MPa
